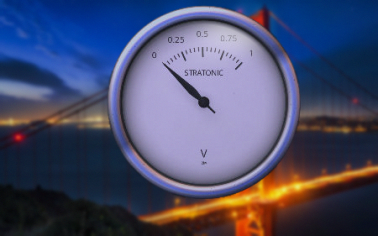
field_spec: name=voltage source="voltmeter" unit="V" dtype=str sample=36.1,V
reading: 0,V
